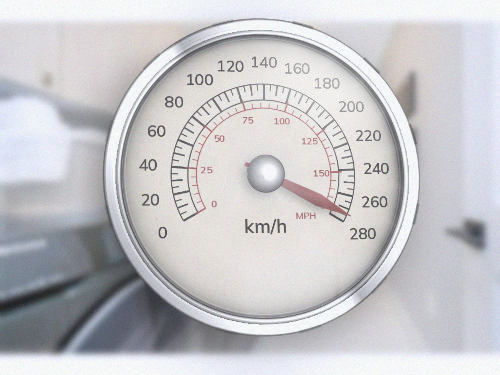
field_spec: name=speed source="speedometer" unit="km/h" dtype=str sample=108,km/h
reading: 275,km/h
